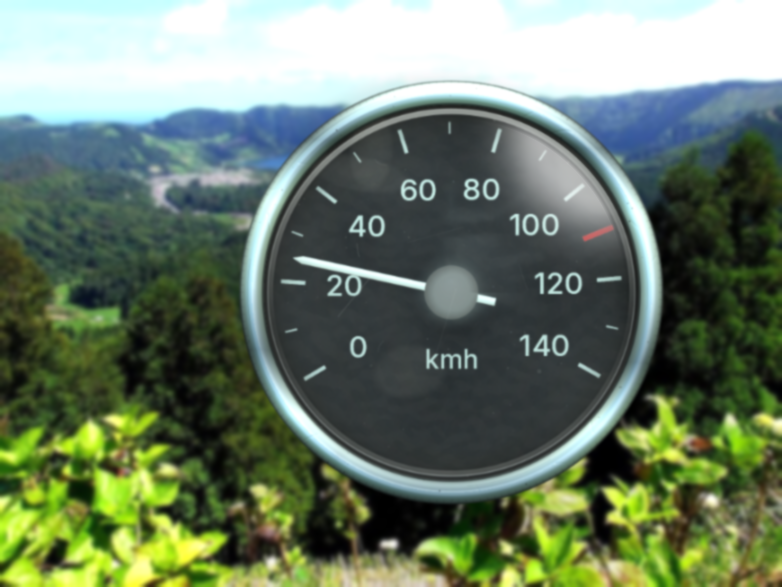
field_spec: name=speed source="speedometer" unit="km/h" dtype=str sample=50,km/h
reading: 25,km/h
